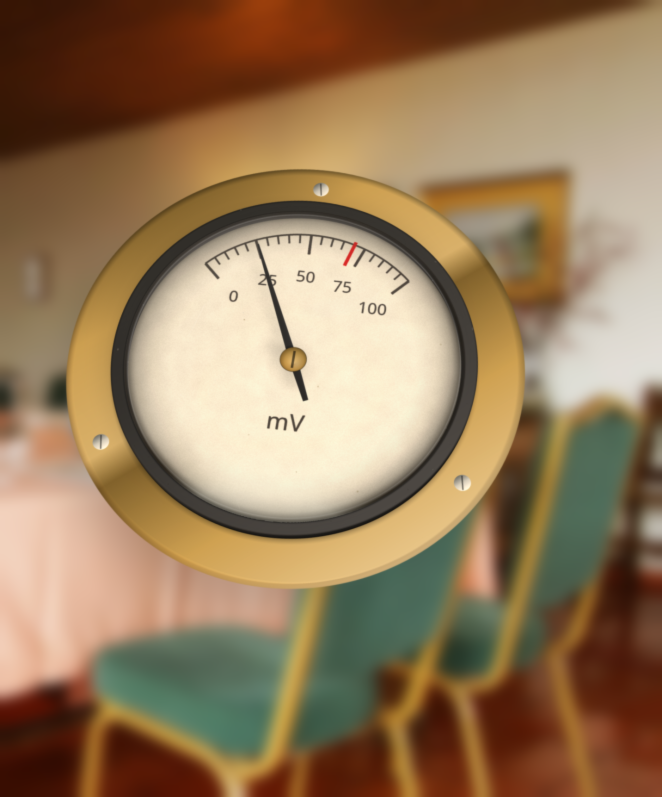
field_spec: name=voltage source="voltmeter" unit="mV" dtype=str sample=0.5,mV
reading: 25,mV
